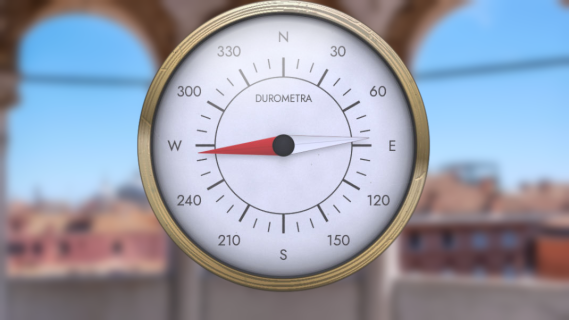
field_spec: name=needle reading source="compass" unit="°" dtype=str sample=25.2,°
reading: 265,°
